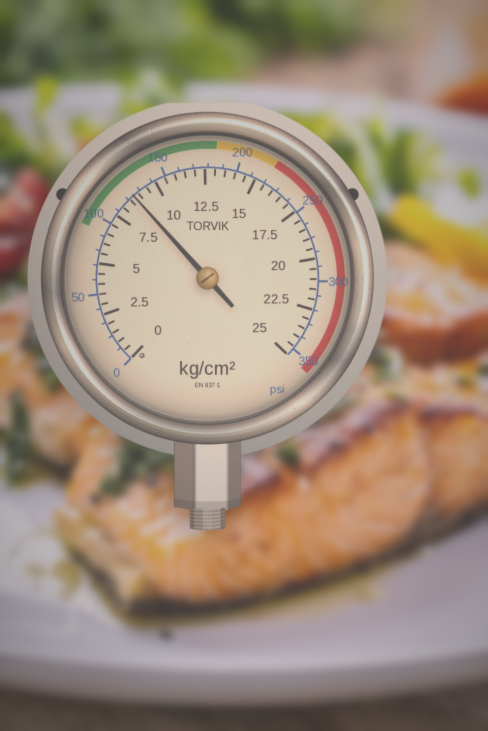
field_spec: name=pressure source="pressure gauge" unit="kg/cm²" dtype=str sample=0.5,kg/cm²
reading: 8.75,kg/cm²
